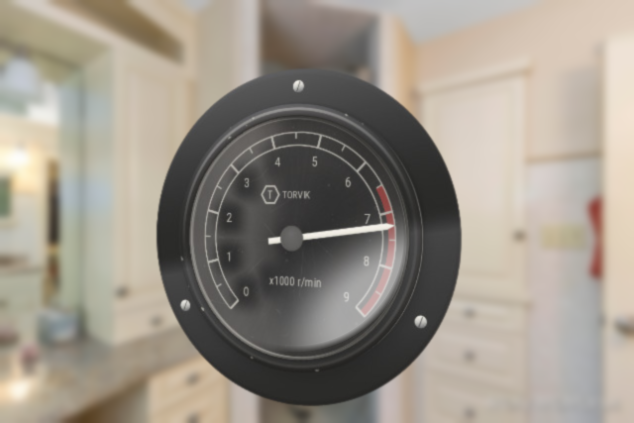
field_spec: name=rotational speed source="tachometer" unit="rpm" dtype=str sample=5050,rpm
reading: 7250,rpm
